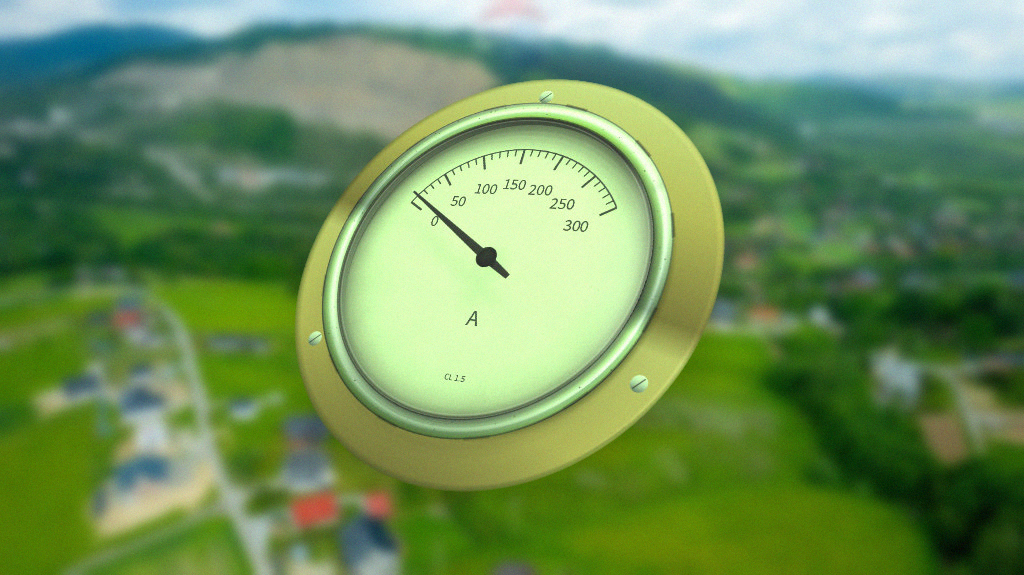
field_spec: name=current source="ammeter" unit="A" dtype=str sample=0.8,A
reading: 10,A
